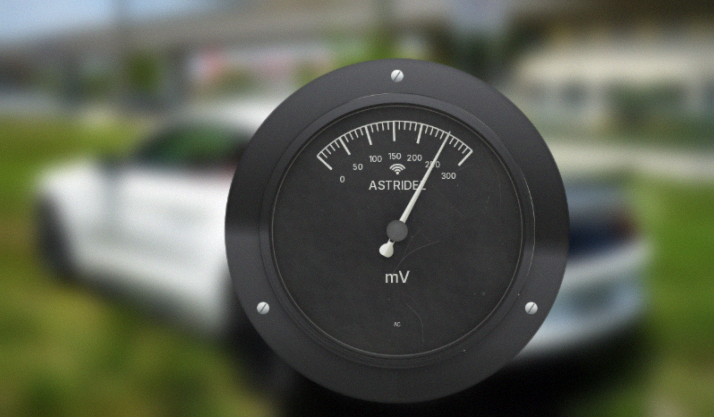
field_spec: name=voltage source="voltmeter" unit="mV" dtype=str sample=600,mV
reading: 250,mV
